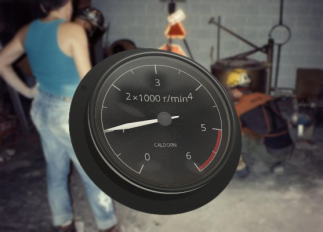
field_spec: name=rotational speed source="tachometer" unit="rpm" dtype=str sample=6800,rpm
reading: 1000,rpm
